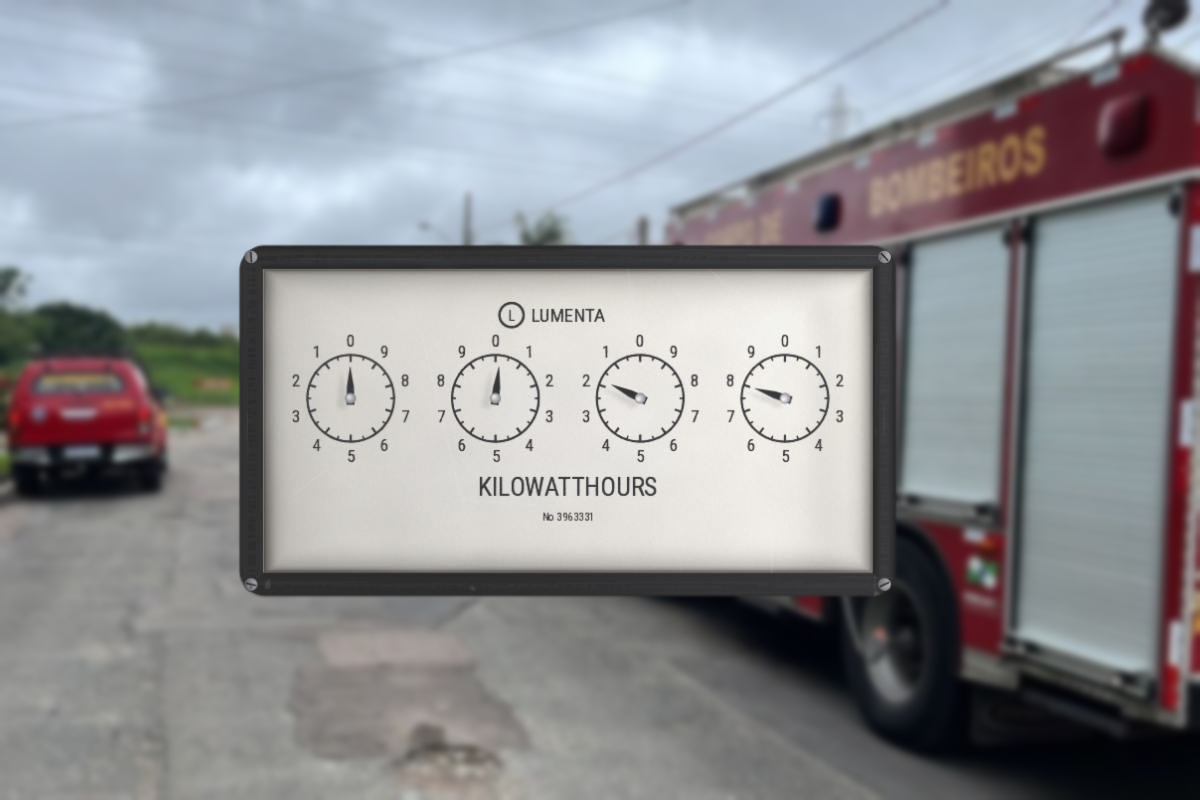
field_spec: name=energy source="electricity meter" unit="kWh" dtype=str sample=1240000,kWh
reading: 18,kWh
